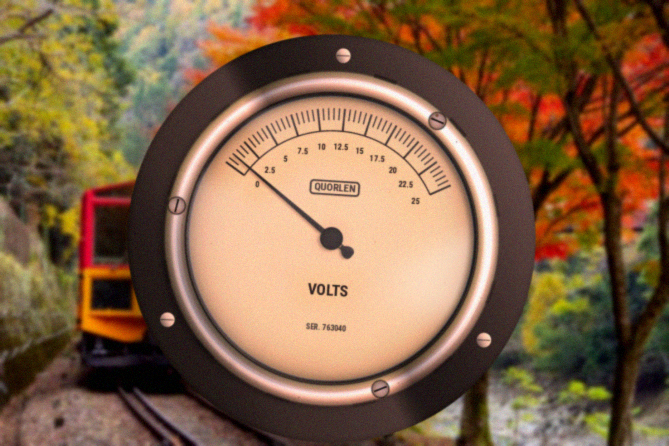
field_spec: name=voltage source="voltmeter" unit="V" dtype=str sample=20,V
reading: 1,V
